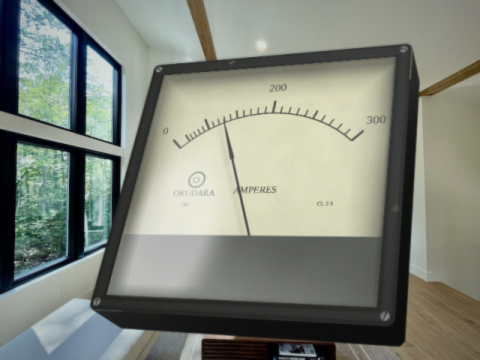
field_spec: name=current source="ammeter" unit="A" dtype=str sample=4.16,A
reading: 130,A
